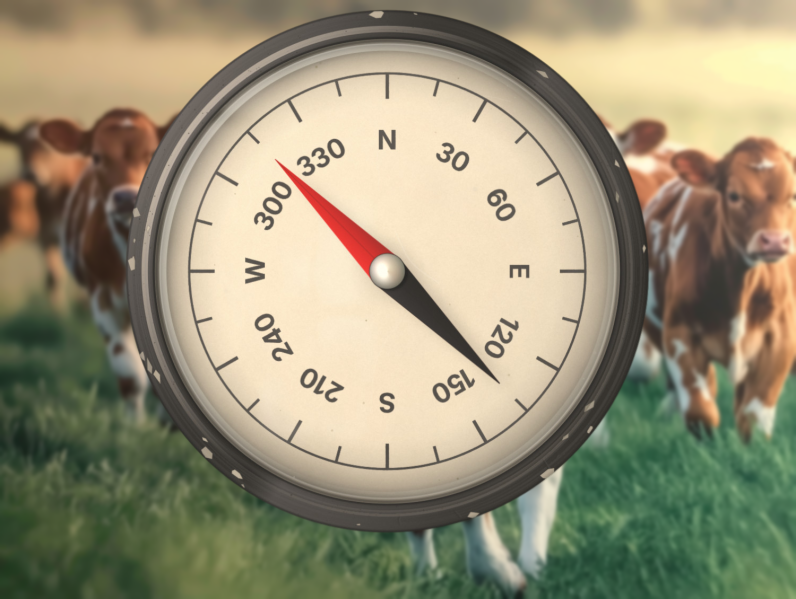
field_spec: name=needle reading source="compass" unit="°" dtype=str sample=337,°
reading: 315,°
